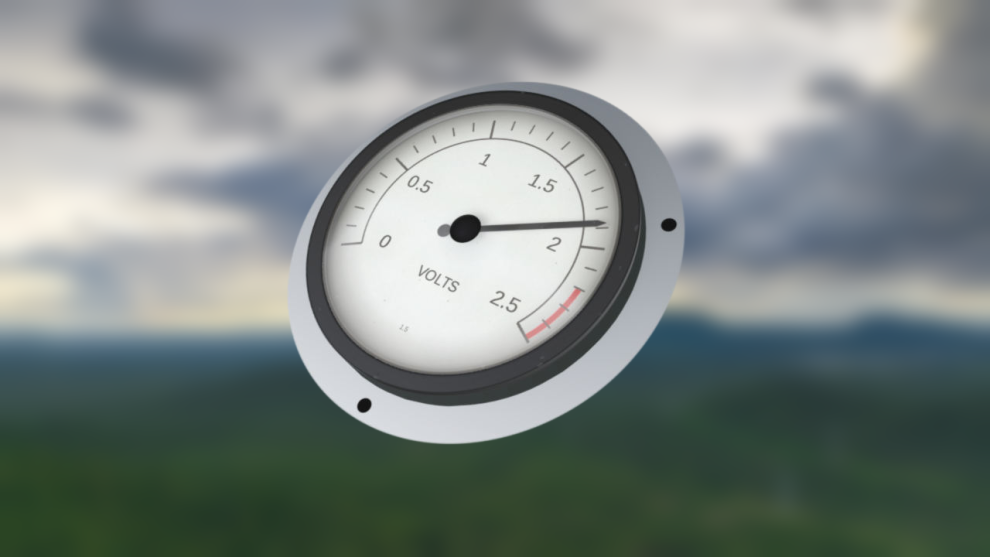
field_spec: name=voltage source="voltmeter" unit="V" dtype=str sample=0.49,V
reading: 1.9,V
